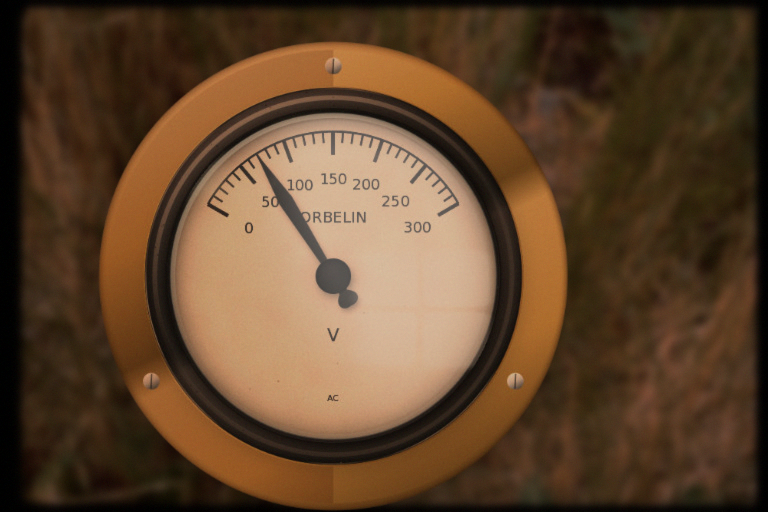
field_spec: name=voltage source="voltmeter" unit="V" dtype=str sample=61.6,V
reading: 70,V
